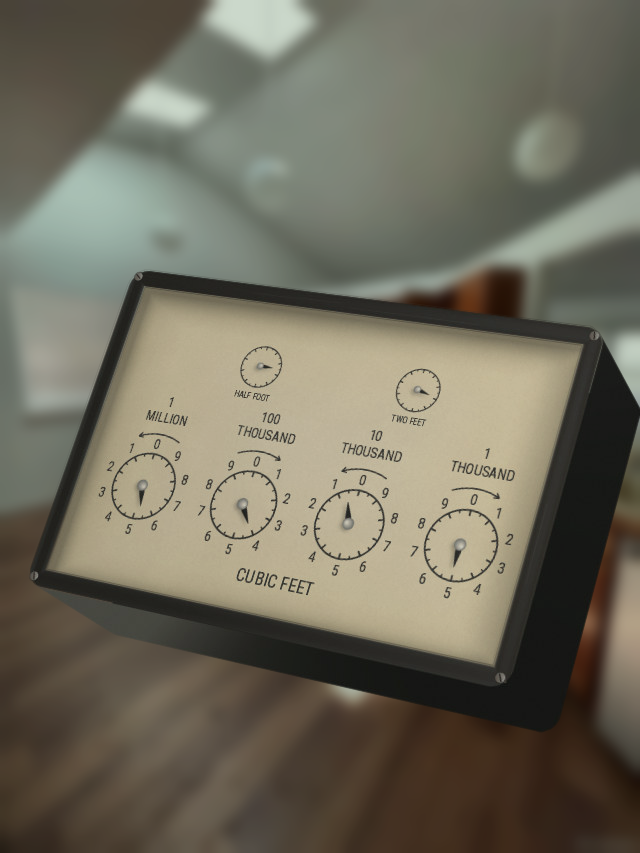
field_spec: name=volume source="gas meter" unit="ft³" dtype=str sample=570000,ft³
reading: 540500,ft³
